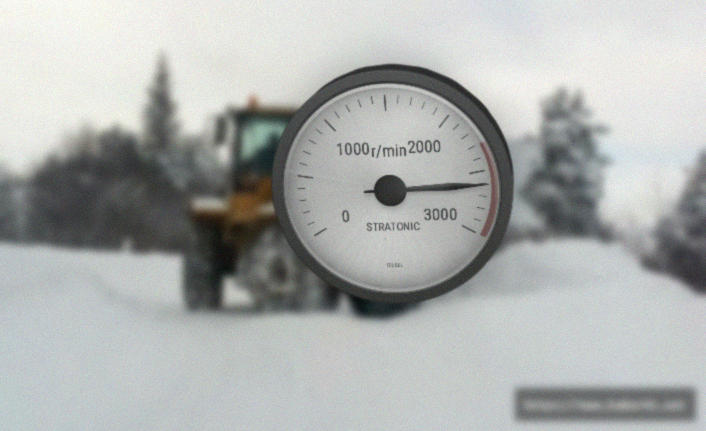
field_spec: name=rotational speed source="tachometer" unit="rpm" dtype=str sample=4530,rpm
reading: 2600,rpm
